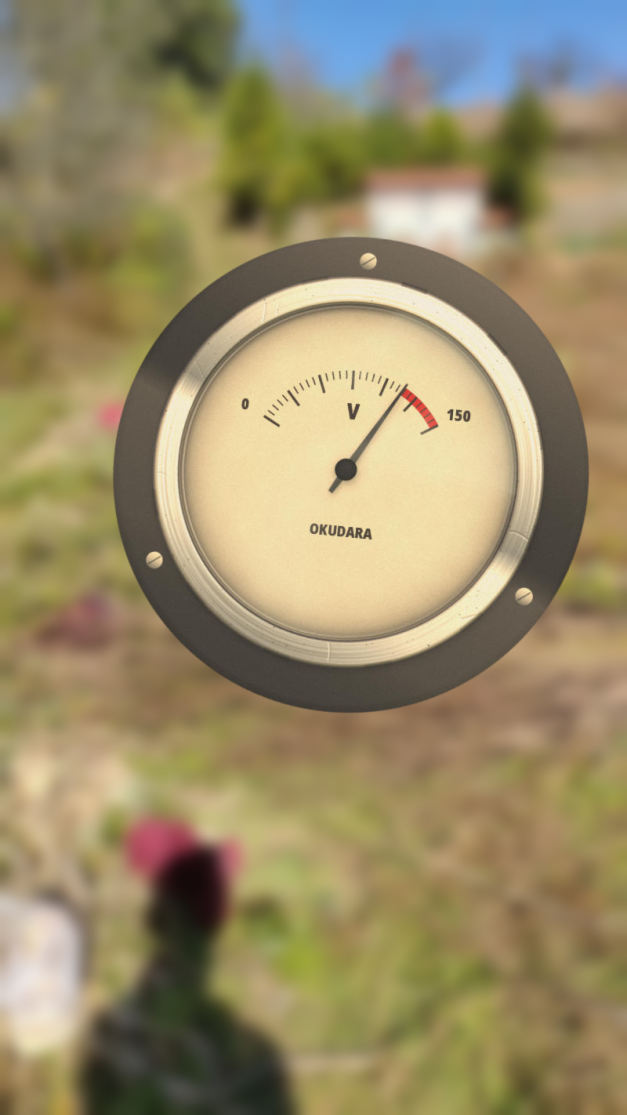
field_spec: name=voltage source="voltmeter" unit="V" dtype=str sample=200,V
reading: 115,V
